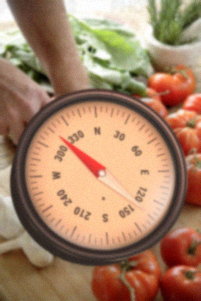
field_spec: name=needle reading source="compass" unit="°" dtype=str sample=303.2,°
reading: 315,°
